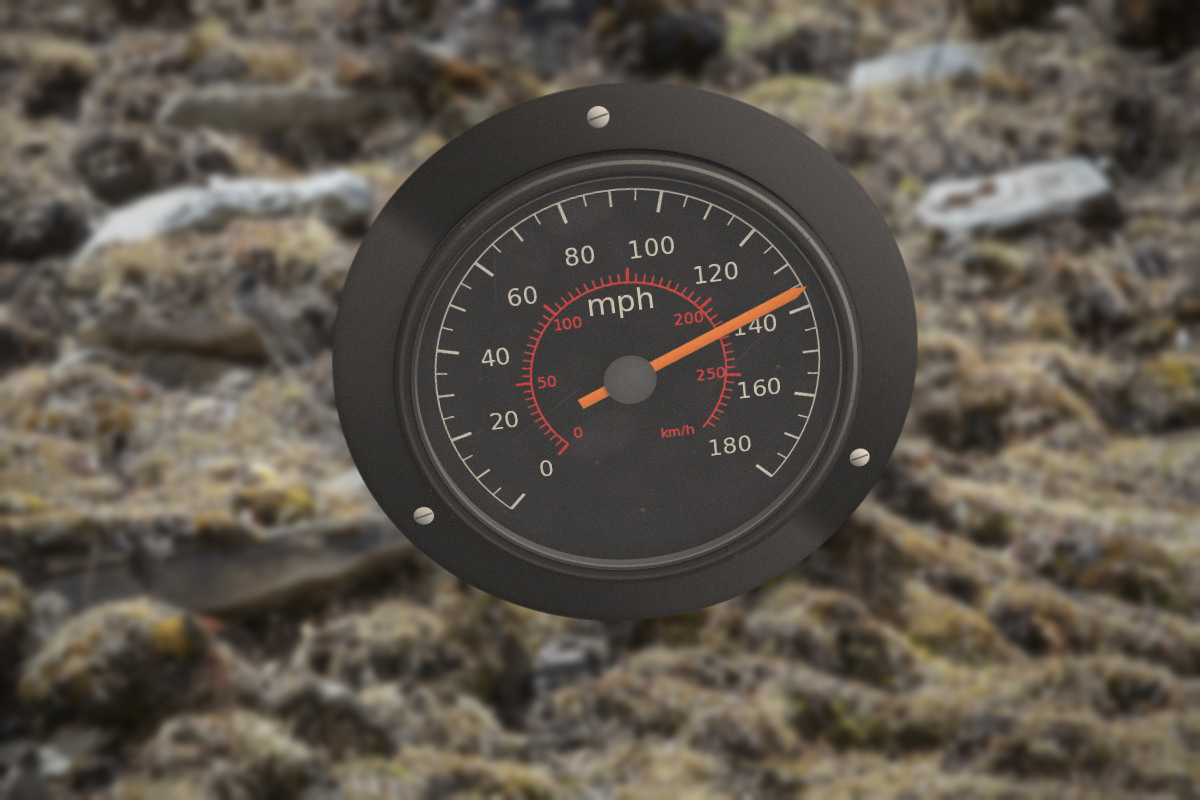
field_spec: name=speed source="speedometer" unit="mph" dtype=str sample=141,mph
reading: 135,mph
